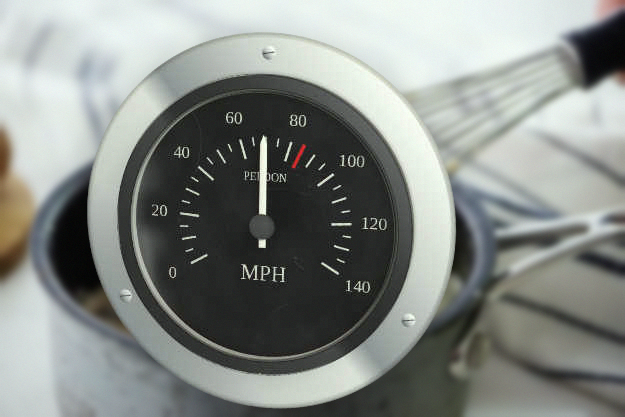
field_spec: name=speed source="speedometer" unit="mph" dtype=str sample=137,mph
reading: 70,mph
